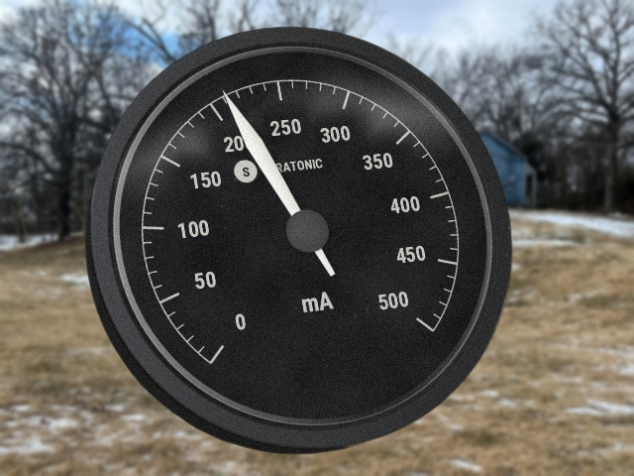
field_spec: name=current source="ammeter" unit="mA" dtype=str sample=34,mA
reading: 210,mA
